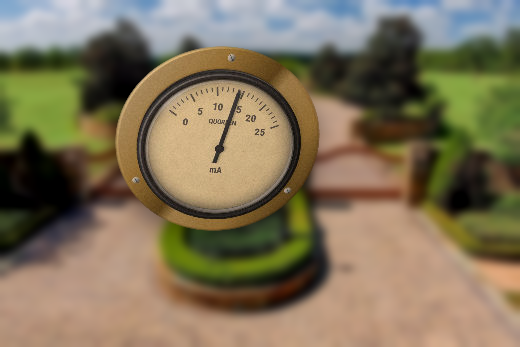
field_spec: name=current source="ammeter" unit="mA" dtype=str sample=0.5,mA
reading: 14,mA
